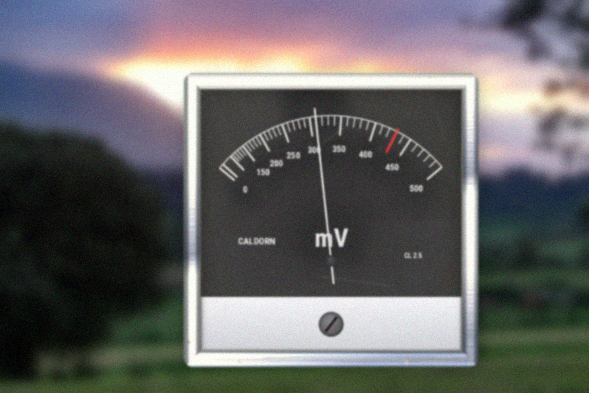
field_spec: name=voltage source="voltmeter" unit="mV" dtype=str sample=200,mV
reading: 310,mV
